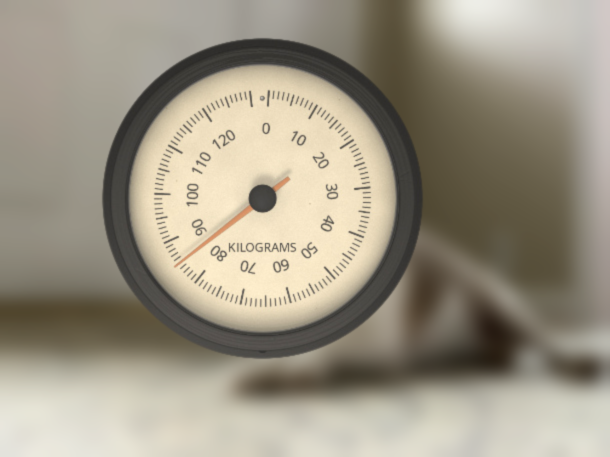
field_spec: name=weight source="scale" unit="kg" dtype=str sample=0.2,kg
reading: 85,kg
